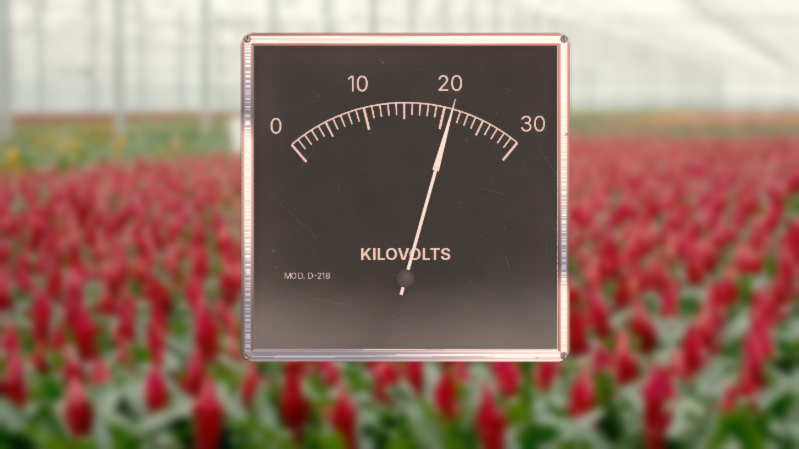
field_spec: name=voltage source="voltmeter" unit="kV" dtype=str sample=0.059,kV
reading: 21,kV
